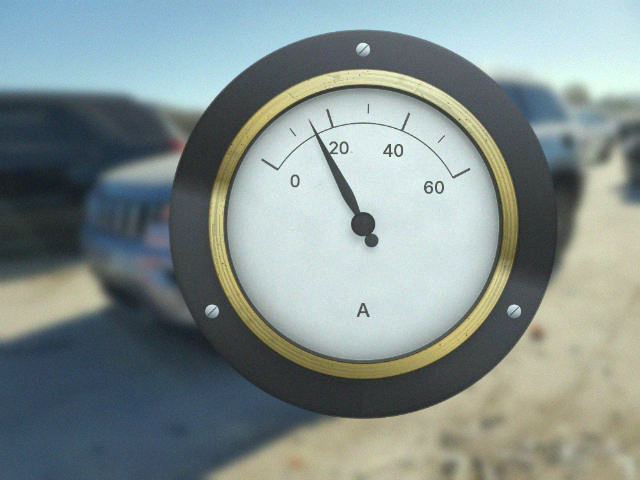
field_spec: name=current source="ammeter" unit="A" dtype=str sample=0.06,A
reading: 15,A
